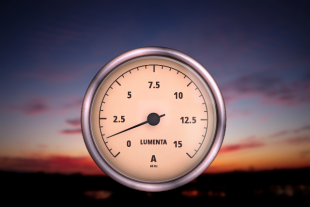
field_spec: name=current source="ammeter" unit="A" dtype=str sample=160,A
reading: 1.25,A
